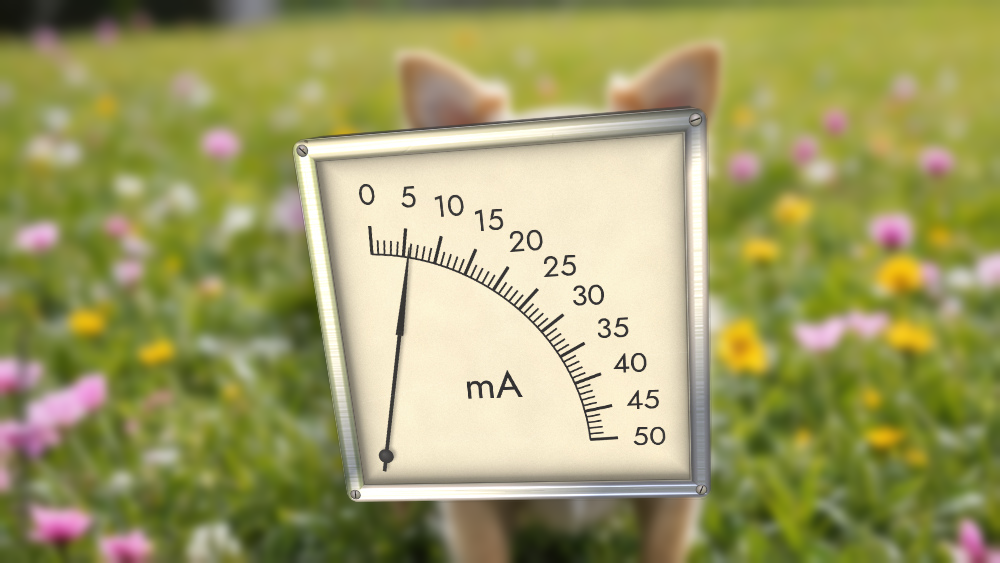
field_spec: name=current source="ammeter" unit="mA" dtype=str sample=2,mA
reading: 6,mA
